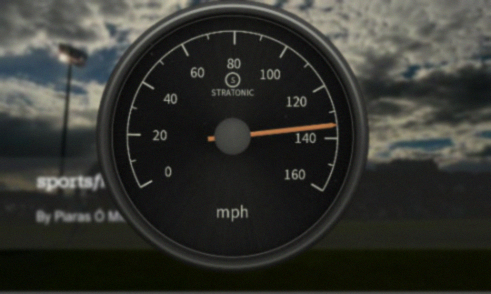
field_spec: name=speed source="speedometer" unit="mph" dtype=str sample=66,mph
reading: 135,mph
